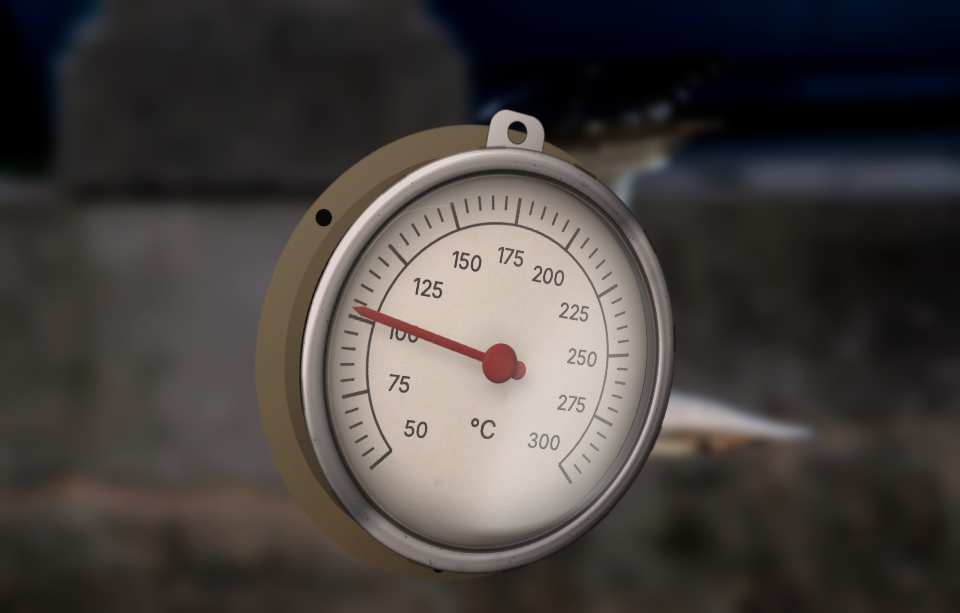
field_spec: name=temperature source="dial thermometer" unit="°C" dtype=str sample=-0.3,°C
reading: 102.5,°C
